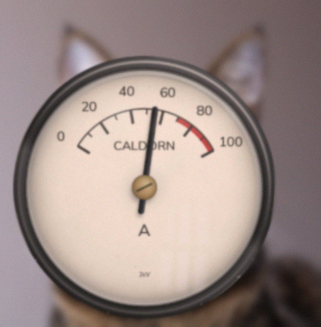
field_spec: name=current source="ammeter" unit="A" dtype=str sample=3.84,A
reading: 55,A
